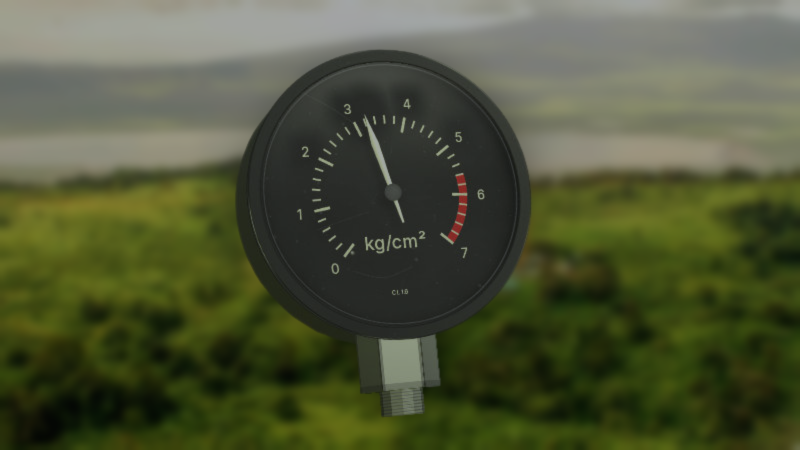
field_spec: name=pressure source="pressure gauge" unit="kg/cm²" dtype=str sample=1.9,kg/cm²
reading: 3.2,kg/cm²
